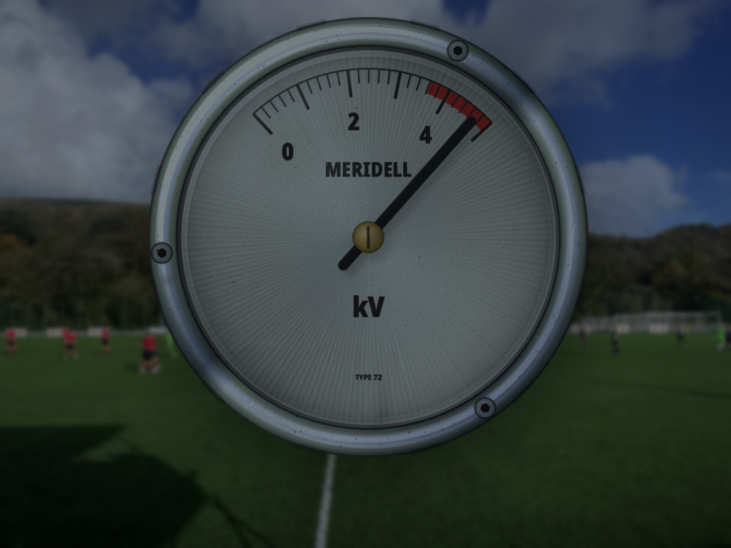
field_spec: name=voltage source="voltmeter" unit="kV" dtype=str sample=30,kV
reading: 4.7,kV
